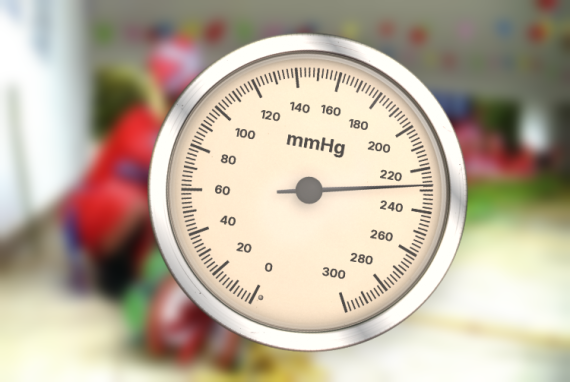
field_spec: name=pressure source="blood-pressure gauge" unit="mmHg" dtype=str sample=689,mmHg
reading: 228,mmHg
